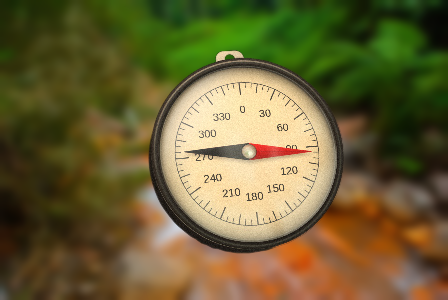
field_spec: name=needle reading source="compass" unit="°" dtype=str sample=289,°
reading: 95,°
